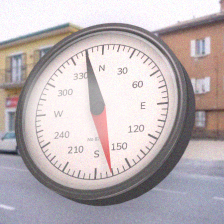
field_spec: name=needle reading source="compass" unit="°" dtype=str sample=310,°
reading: 165,°
